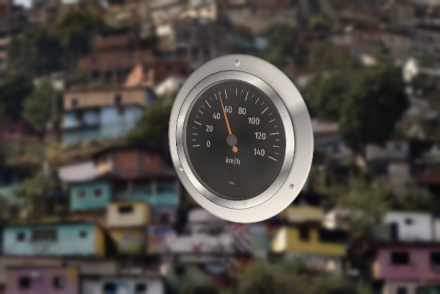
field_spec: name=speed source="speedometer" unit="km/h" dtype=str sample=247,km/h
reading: 55,km/h
